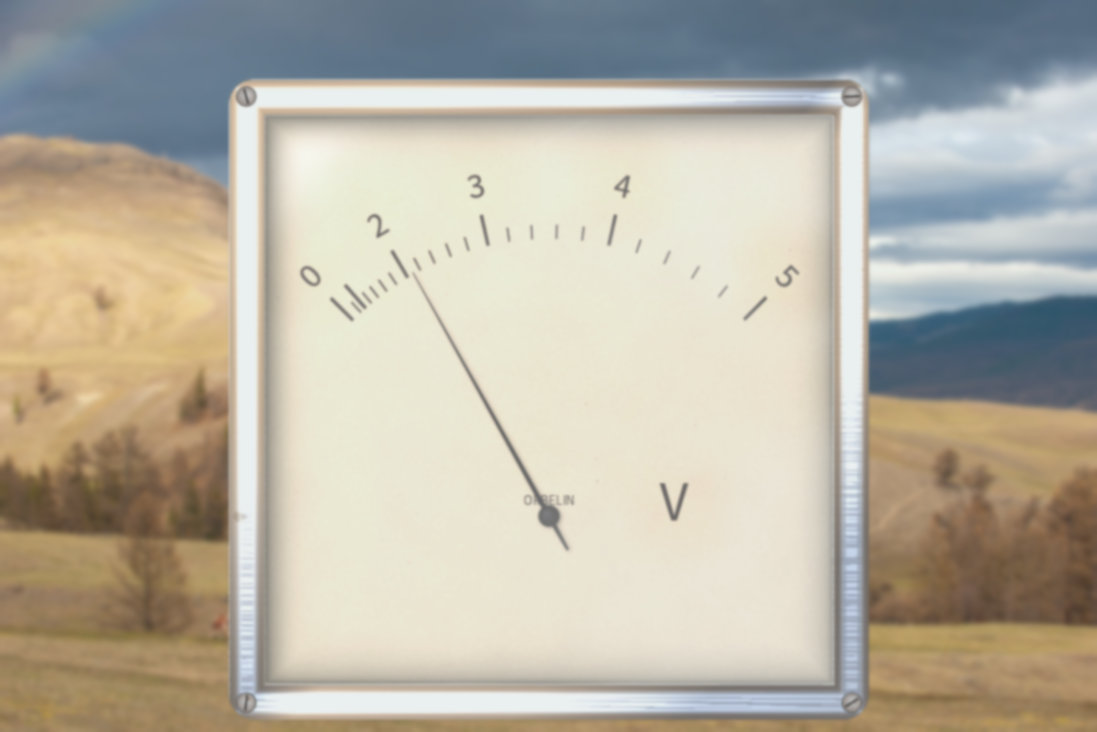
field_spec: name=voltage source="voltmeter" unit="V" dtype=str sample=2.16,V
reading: 2.1,V
